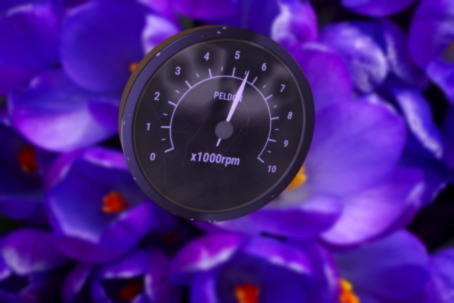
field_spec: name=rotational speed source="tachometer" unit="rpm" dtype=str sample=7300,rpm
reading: 5500,rpm
